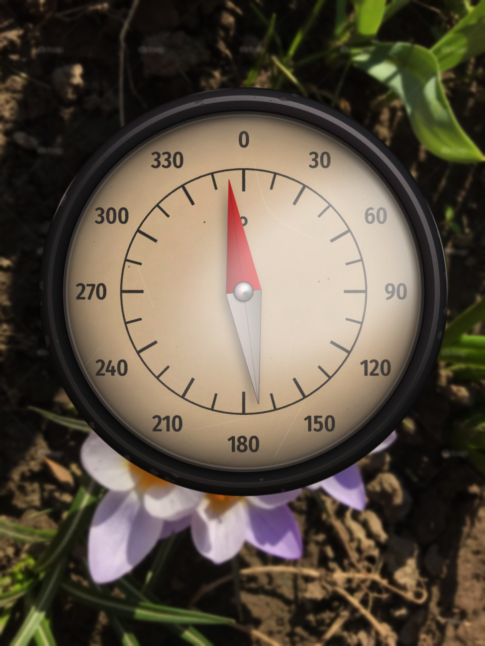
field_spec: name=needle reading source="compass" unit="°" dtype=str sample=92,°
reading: 352.5,°
